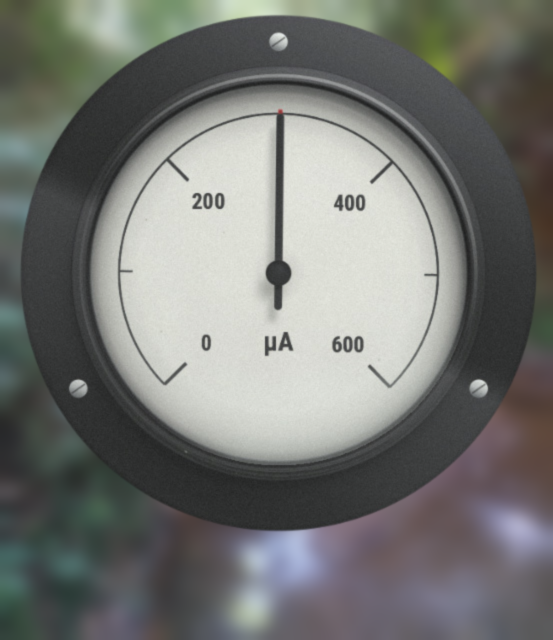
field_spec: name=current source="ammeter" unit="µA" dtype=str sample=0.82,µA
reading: 300,µA
